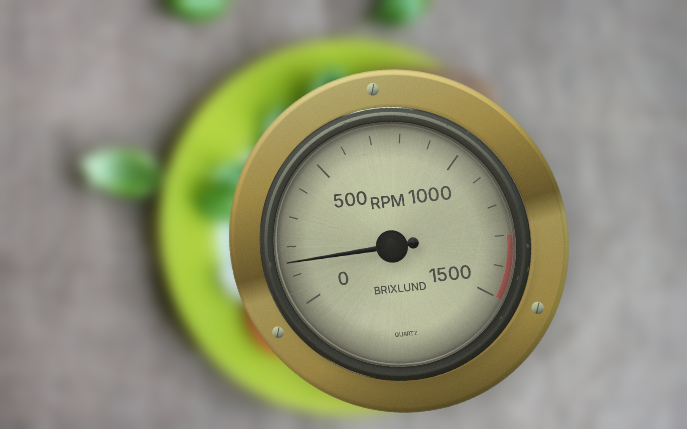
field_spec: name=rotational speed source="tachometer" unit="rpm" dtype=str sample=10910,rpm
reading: 150,rpm
